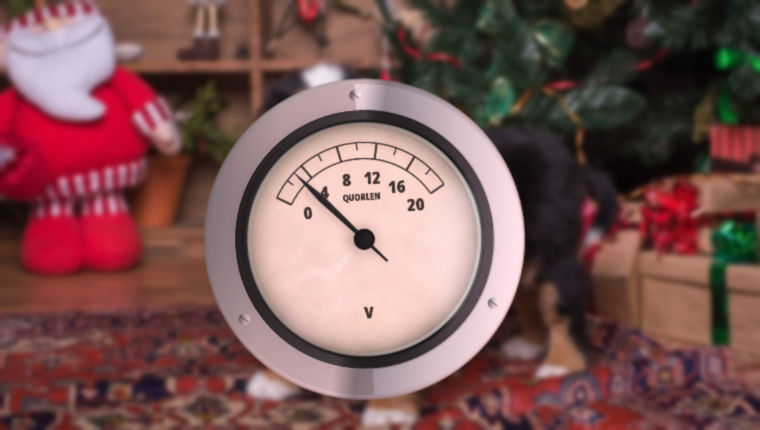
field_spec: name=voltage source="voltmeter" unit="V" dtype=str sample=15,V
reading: 3,V
